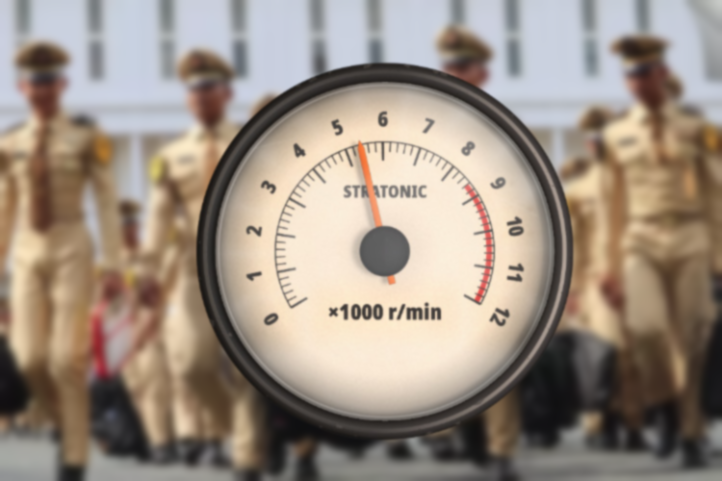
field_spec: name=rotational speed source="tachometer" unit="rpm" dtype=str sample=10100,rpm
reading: 5400,rpm
